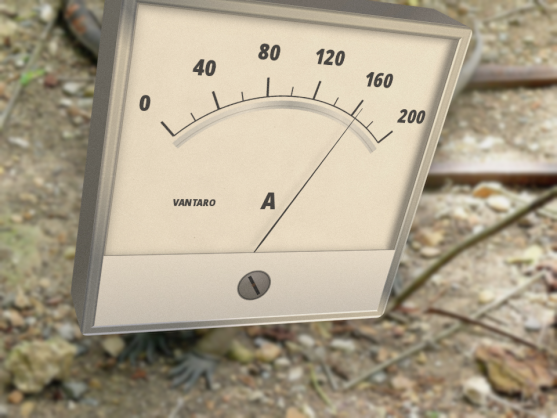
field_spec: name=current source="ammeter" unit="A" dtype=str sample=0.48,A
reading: 160,A
